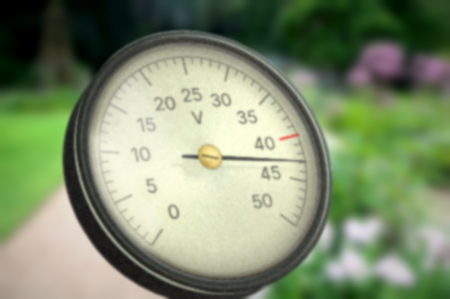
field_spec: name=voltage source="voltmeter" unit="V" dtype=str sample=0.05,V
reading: 43,V
